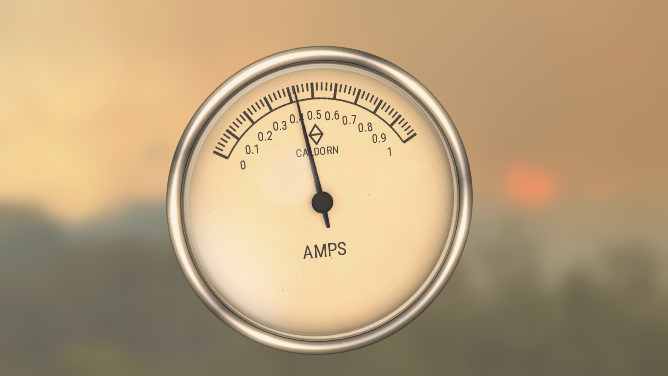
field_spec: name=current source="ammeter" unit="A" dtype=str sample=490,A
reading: 0.42,A
